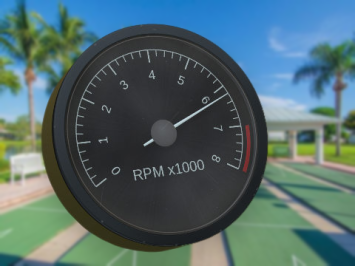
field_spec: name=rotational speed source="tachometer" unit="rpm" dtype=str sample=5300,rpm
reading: 6200,rpm
